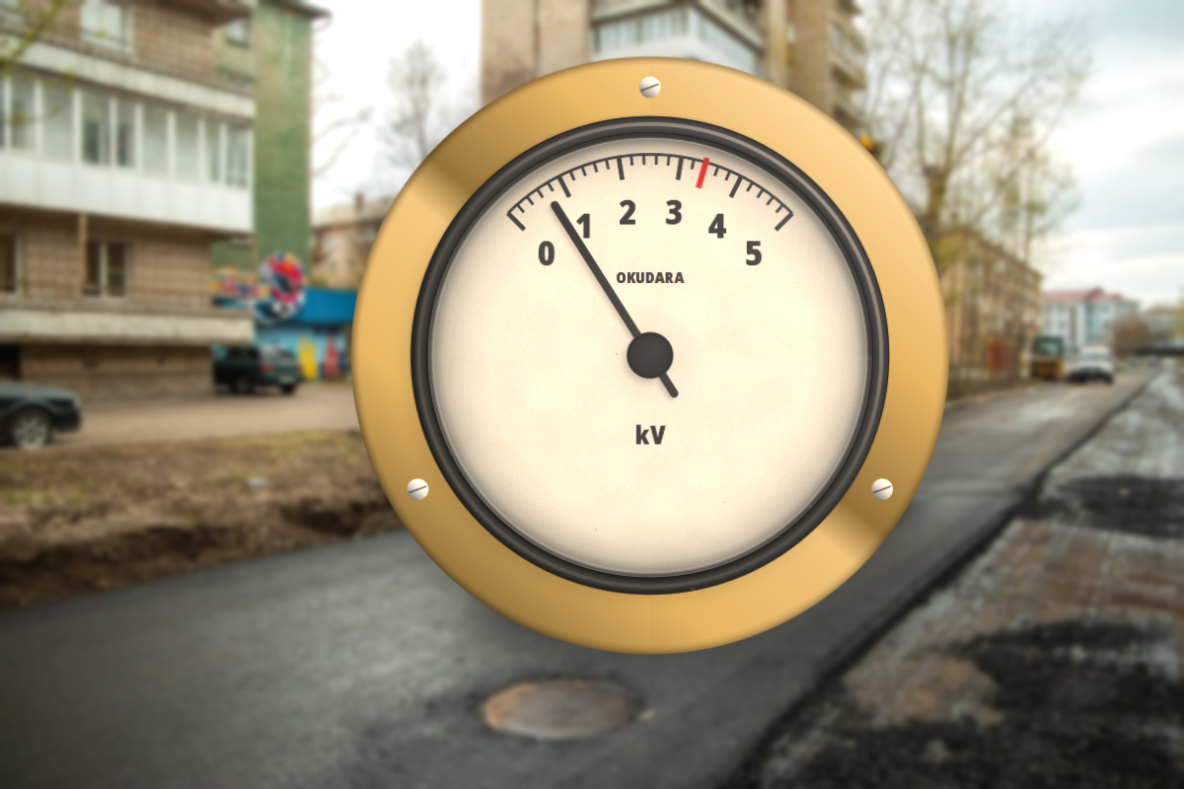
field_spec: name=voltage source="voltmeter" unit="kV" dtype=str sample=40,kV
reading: 0.7,kV
